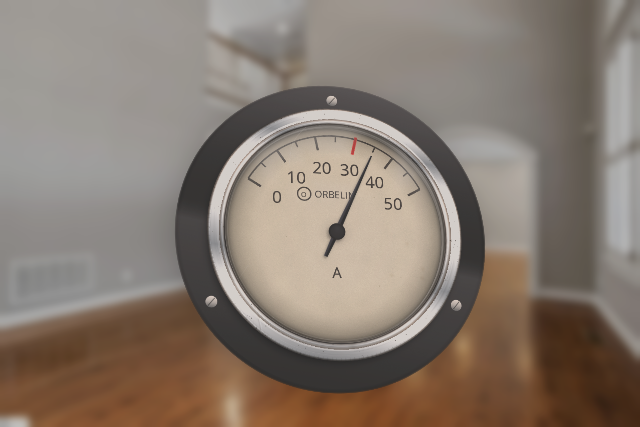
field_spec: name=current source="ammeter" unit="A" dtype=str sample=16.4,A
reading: 35,A
